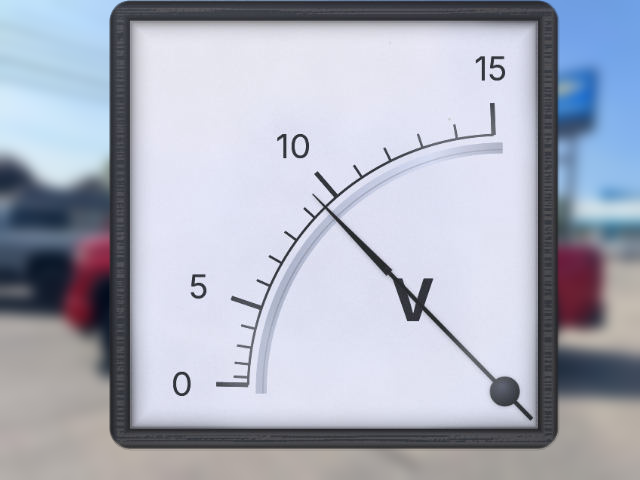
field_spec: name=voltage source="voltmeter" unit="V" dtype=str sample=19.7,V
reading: 9.5,V
